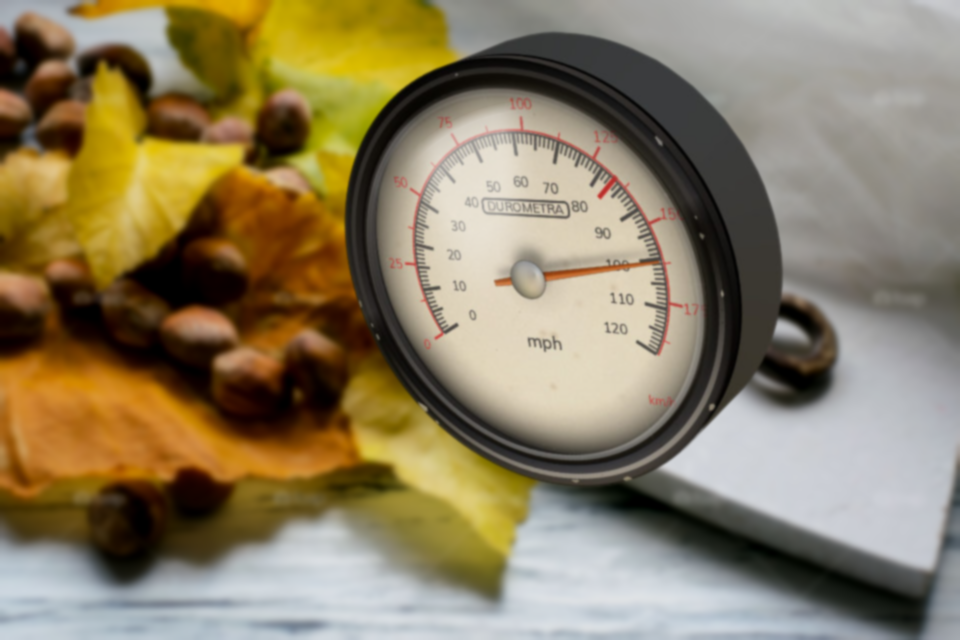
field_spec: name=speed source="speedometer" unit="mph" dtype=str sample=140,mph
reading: 100,mph
